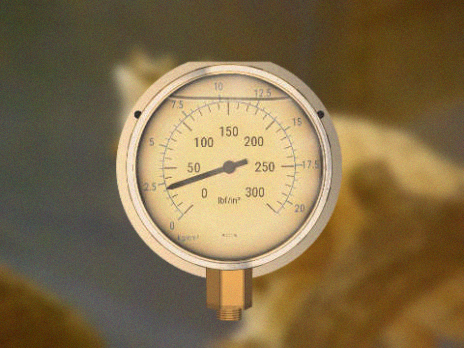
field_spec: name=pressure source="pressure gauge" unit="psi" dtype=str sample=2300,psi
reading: 30,psi
